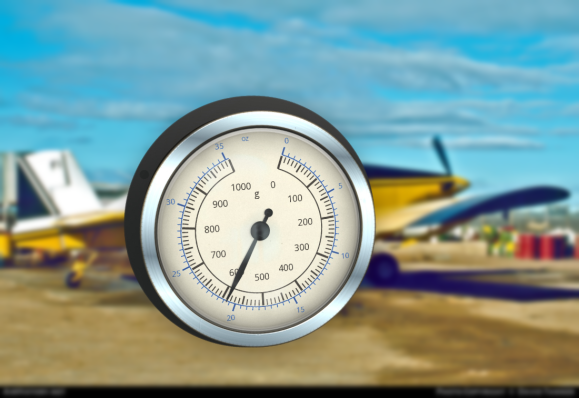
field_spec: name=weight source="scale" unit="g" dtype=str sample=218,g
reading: 590,g
